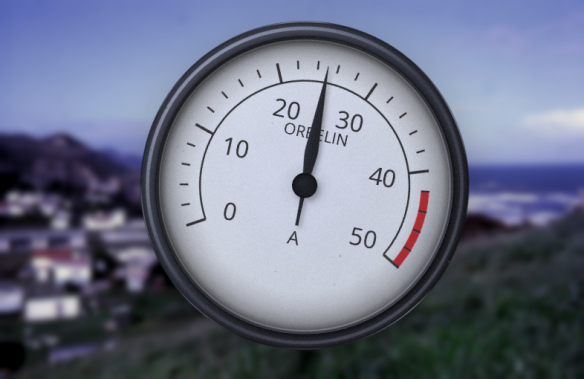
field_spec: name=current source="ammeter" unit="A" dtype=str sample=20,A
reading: 25,A
